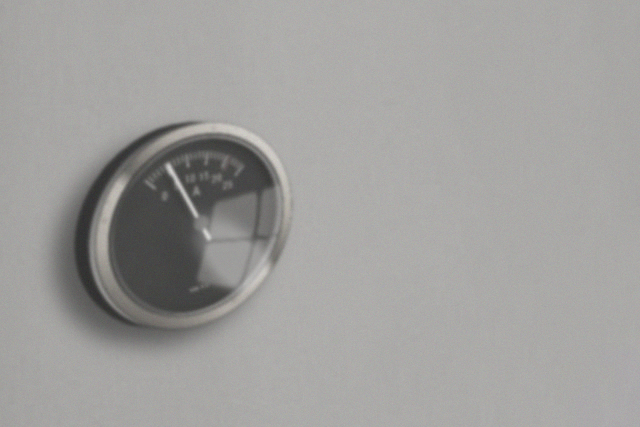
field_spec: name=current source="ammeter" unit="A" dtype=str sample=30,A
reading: 5,A
